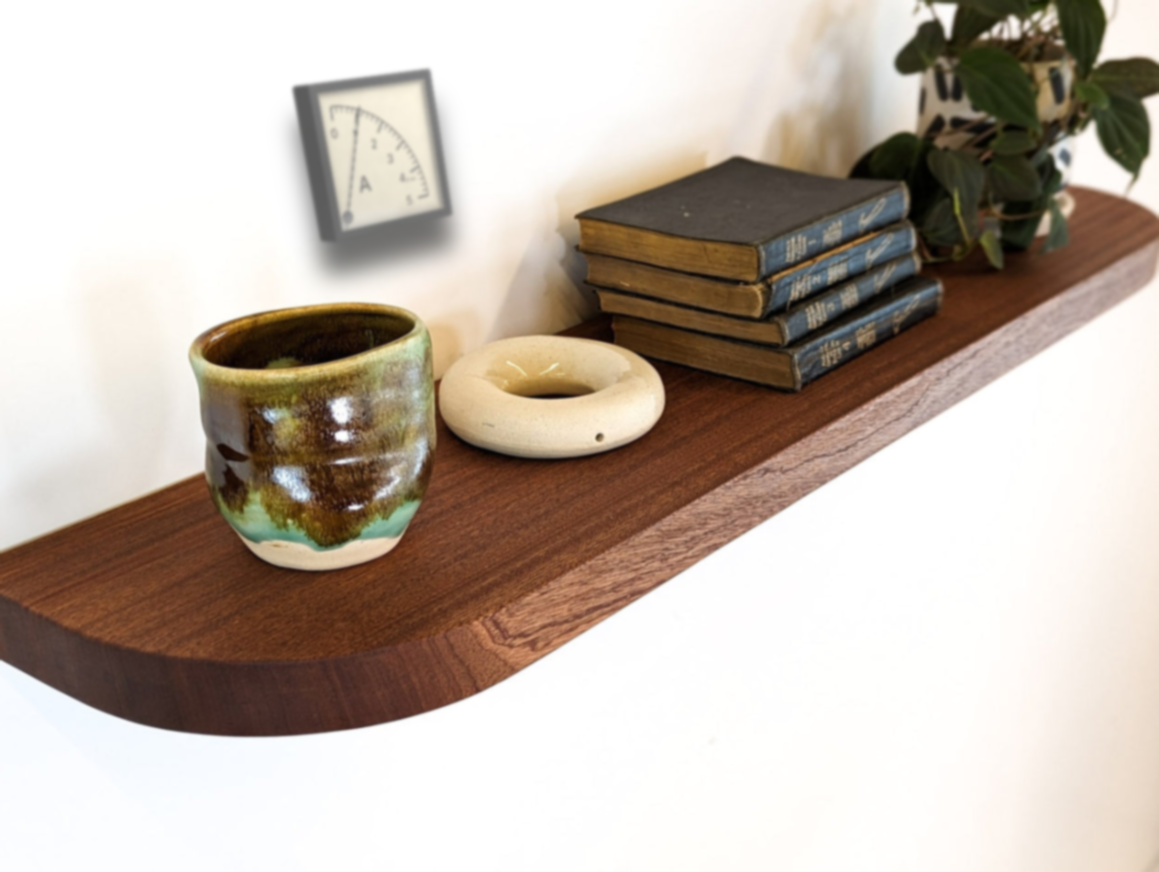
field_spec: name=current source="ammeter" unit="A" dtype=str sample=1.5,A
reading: 1,A
